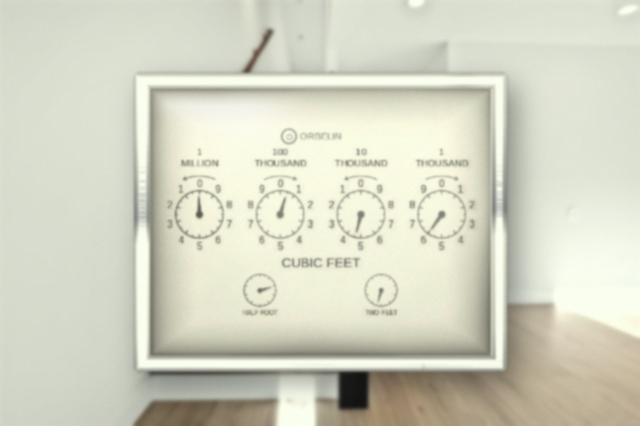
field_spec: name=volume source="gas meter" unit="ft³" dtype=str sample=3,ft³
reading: 4600,ft³
